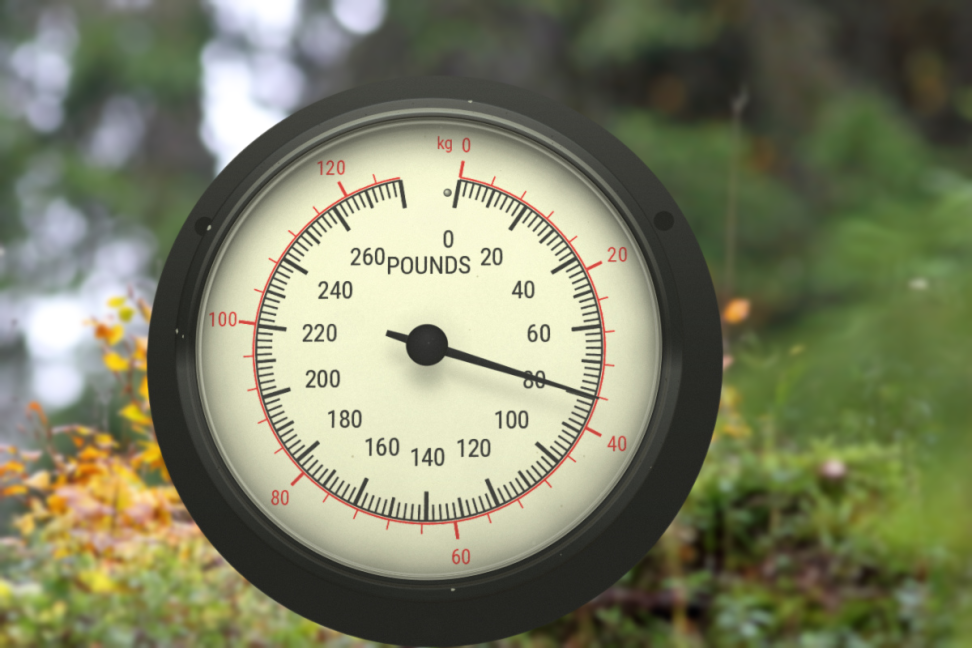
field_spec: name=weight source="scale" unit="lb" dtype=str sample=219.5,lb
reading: 80,lb
